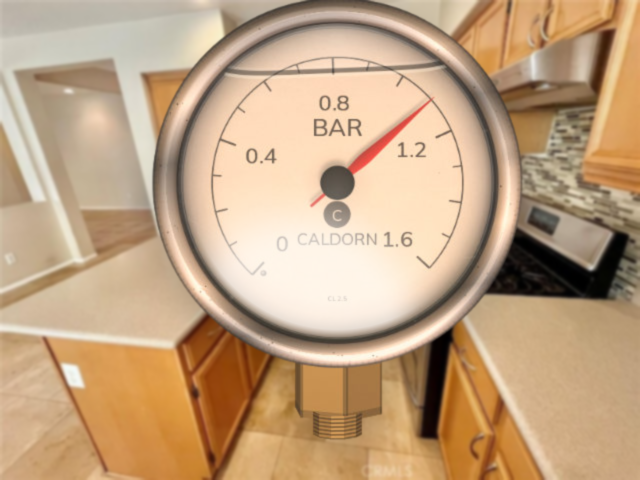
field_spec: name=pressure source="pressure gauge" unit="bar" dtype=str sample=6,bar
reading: 1.1,bar
